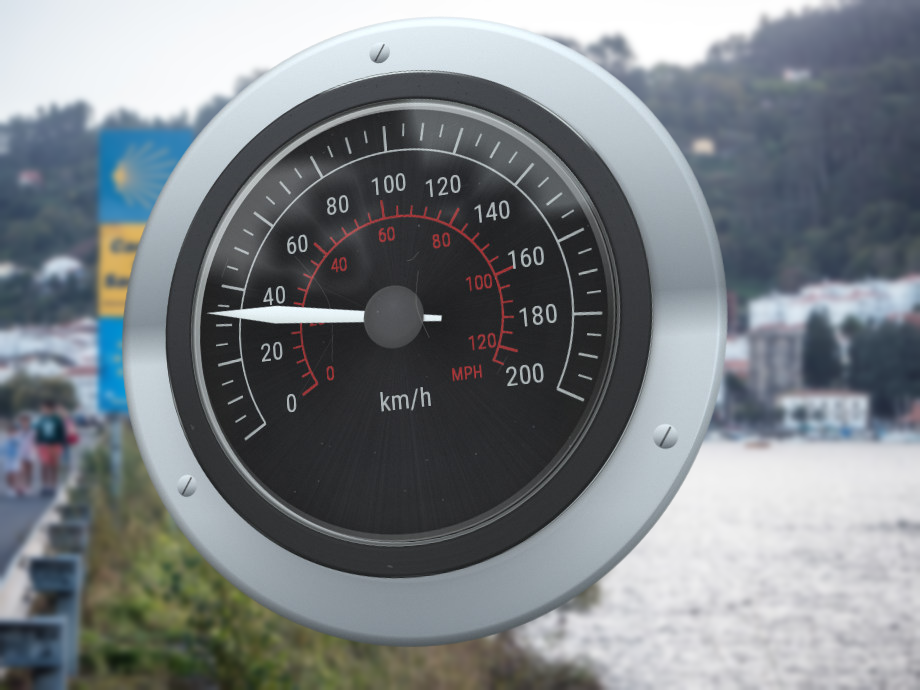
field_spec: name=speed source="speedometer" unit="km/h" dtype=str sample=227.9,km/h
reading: 32.5,km/h
